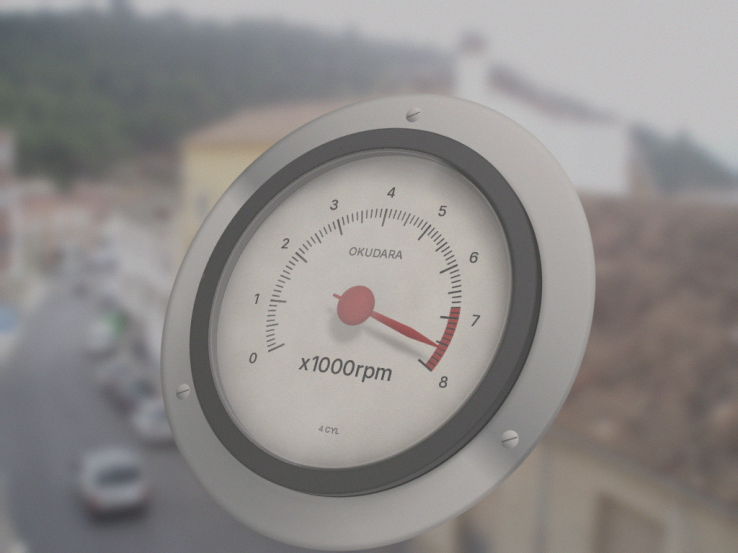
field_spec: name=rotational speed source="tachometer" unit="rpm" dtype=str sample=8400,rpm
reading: 7600,rpm
